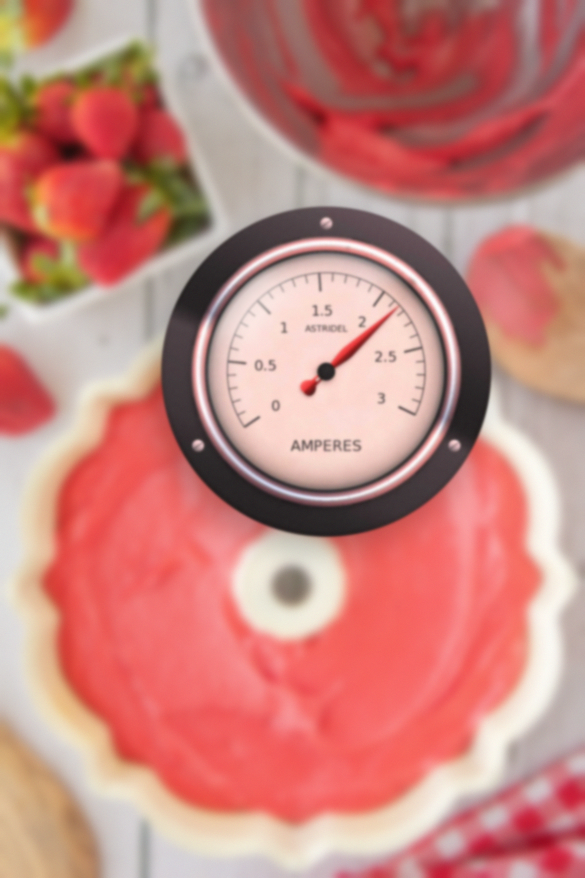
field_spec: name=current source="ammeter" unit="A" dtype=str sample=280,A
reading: 2.15,A
